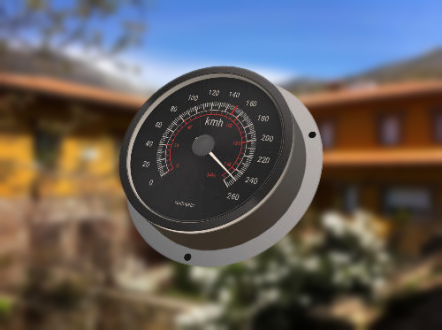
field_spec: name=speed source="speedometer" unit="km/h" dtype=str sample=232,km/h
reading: 250,km/h
